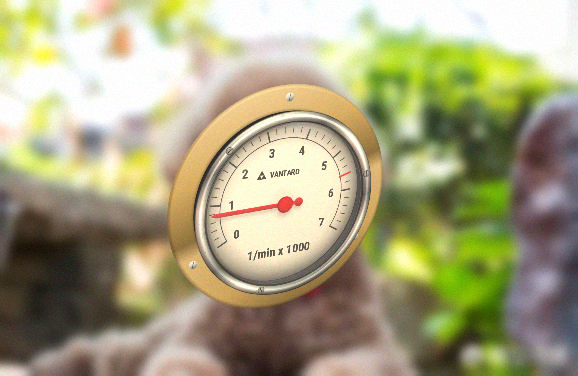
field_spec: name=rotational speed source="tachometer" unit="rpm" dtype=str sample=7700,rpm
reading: 800,rpm
